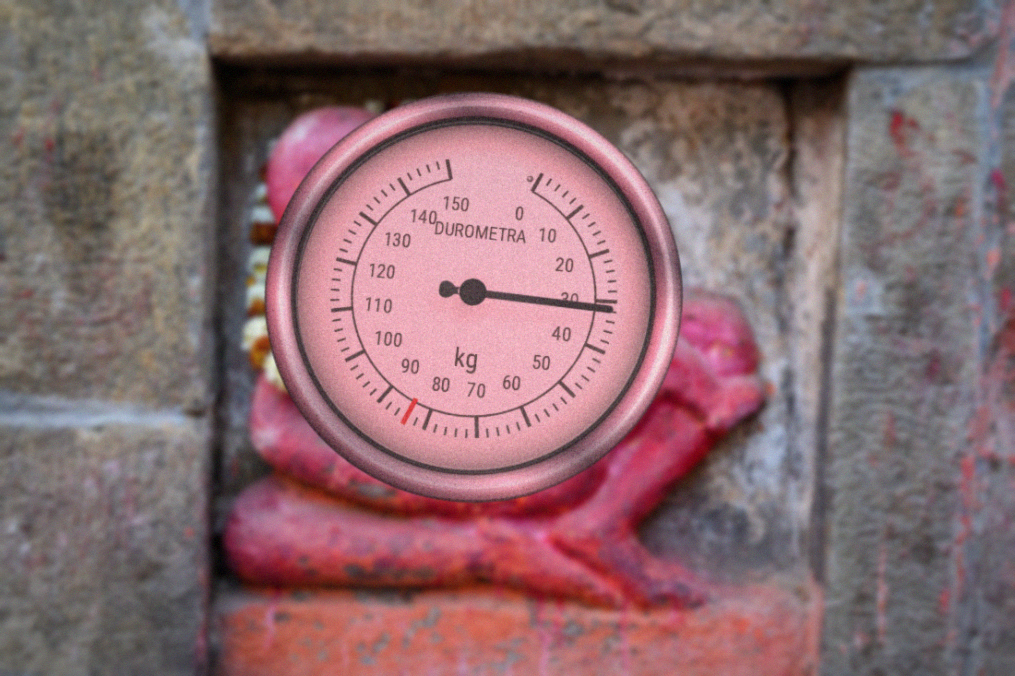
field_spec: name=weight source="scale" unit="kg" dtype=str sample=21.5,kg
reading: 32,kg
